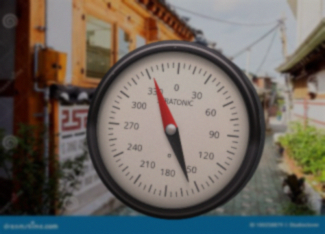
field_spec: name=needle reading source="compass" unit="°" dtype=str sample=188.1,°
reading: 335,°
